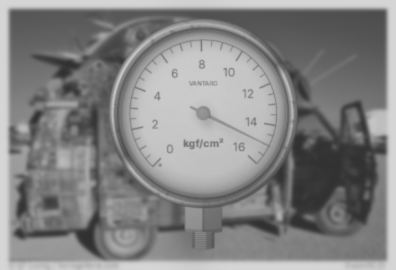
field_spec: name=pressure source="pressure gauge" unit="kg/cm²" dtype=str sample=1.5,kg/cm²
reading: 15,kg/cm²
